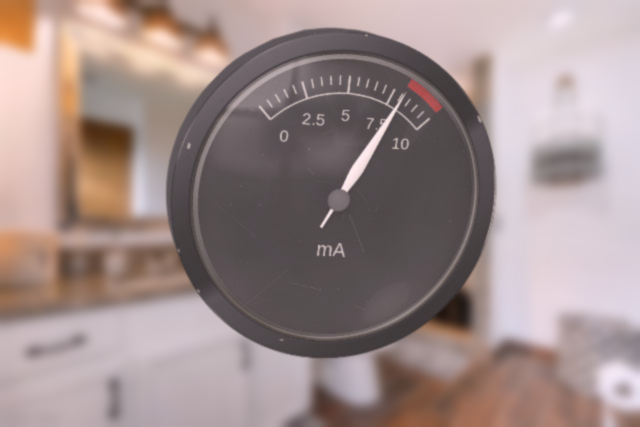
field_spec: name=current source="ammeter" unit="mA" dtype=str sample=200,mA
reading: 8,mA
